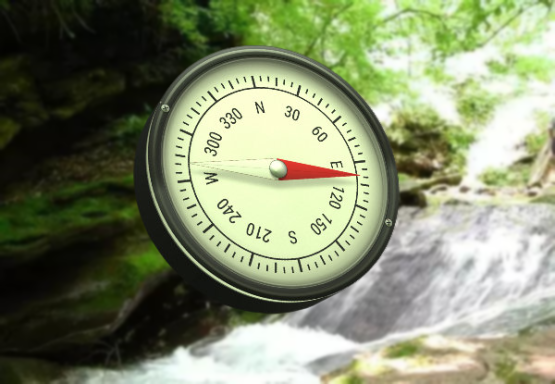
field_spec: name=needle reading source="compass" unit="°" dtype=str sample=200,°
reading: 100,°
